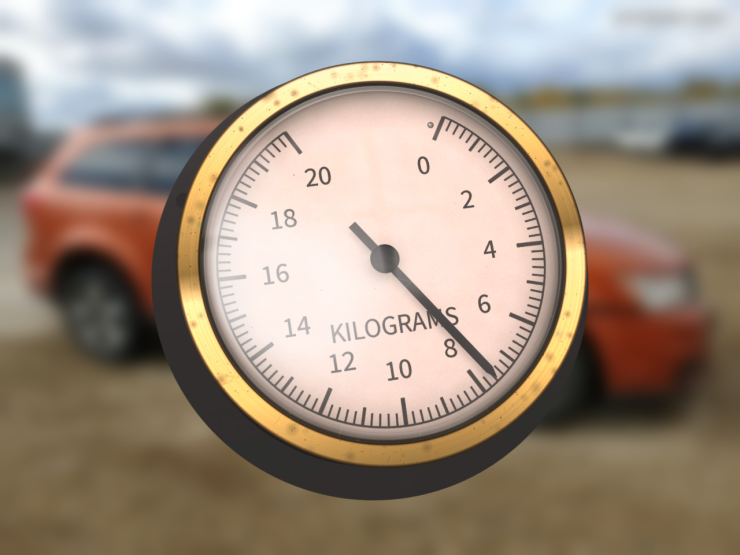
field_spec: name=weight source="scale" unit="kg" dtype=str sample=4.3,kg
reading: 7.6,kg
